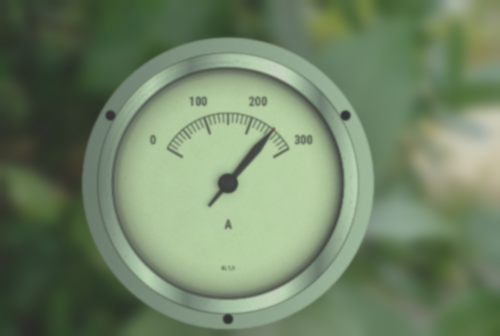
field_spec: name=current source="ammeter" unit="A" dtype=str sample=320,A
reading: 250,A
